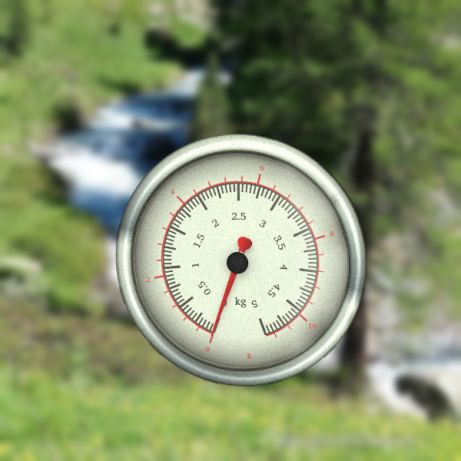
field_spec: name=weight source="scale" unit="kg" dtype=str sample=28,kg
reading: 0,kg
